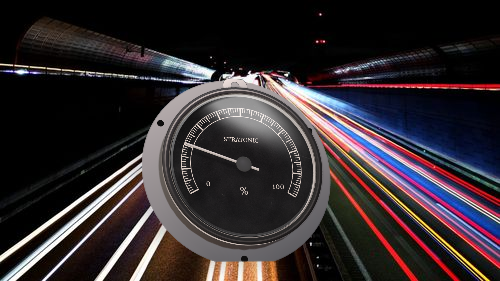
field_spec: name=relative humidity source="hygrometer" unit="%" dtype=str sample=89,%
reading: 20,%
